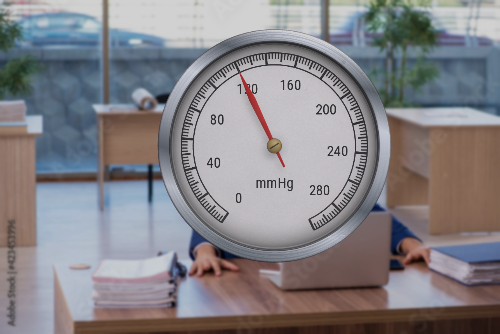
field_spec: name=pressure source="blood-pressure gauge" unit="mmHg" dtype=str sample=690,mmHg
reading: 120,mmHg
